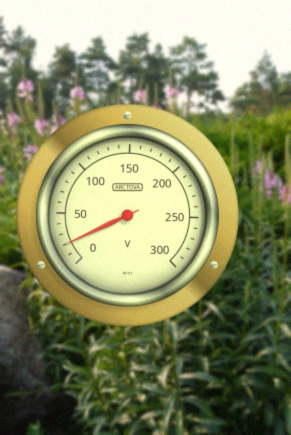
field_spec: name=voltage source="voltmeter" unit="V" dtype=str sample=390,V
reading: 20,V
